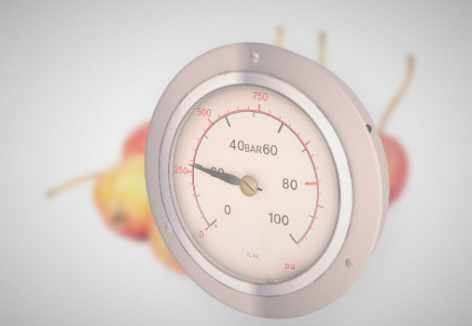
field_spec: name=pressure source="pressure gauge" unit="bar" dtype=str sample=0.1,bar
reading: 20,bar
